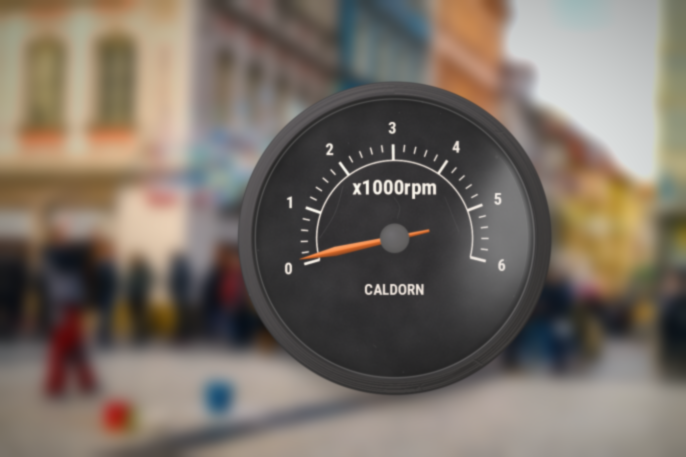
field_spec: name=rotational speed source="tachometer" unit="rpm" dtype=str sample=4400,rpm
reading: 100,rpm
